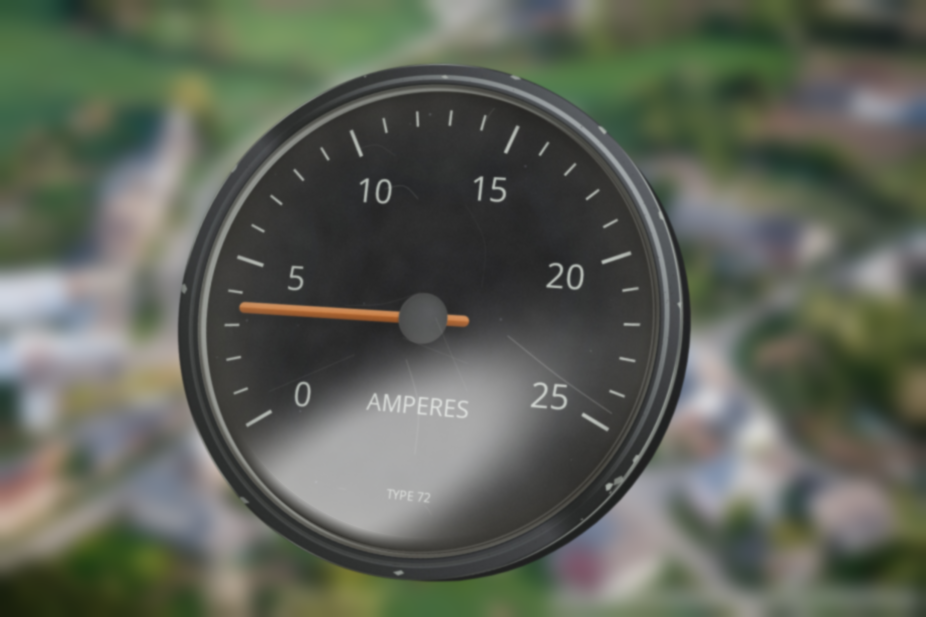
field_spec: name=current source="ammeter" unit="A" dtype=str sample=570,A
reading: 3.5,A
